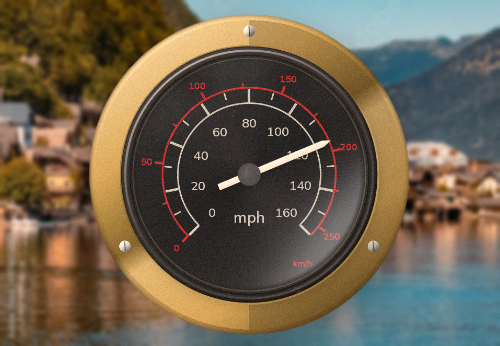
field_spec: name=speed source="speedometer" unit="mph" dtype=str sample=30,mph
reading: 120,mph
